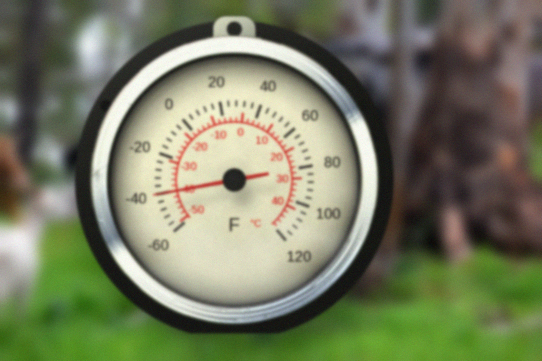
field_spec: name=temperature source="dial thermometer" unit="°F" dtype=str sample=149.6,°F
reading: -40,°F
